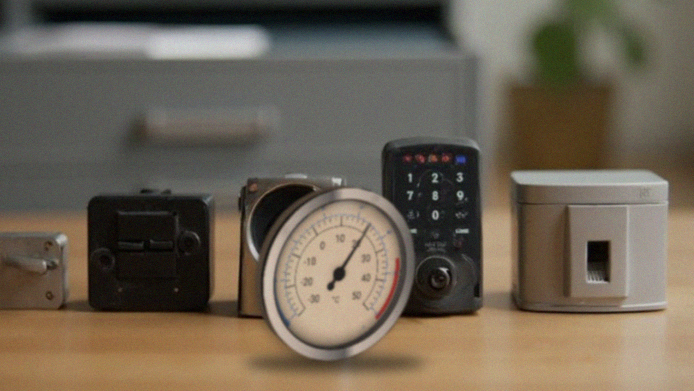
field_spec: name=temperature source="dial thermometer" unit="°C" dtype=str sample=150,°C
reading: 20,°C
